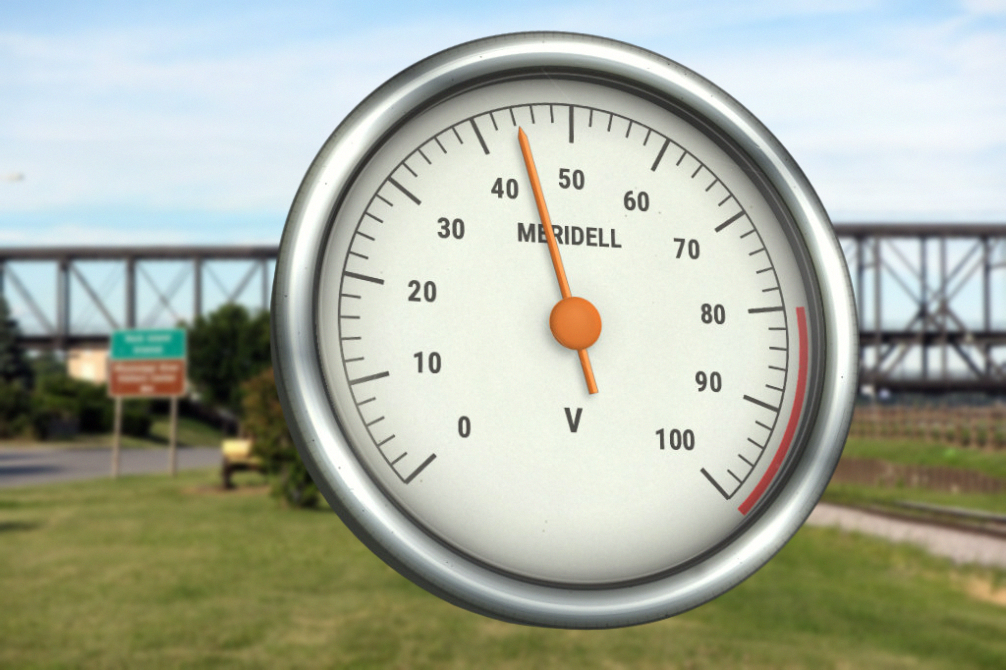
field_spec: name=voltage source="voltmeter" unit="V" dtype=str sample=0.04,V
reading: 44,V
